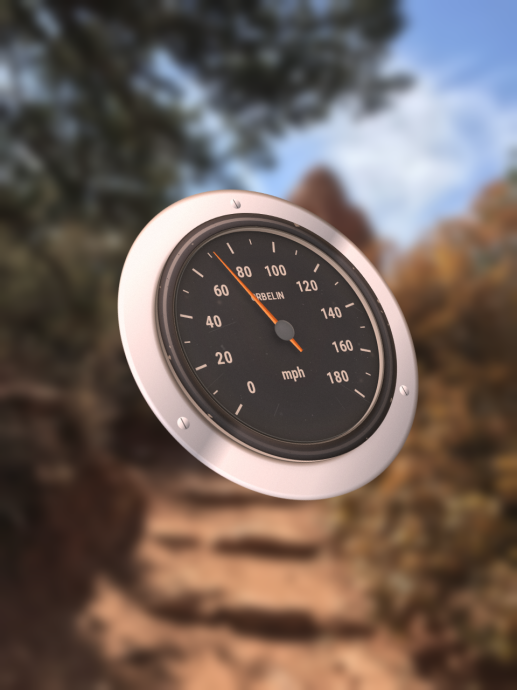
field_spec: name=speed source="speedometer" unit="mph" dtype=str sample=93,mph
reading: 70,mph
